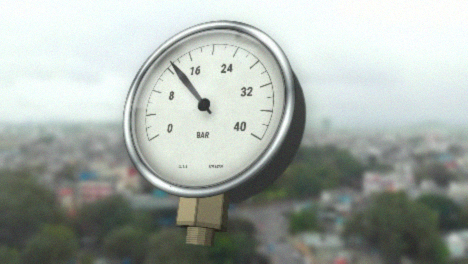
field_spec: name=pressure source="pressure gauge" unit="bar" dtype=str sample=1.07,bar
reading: 13,bar
